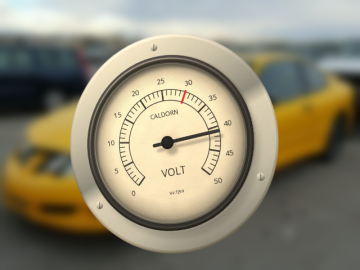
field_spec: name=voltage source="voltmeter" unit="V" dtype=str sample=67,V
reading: 41,V
